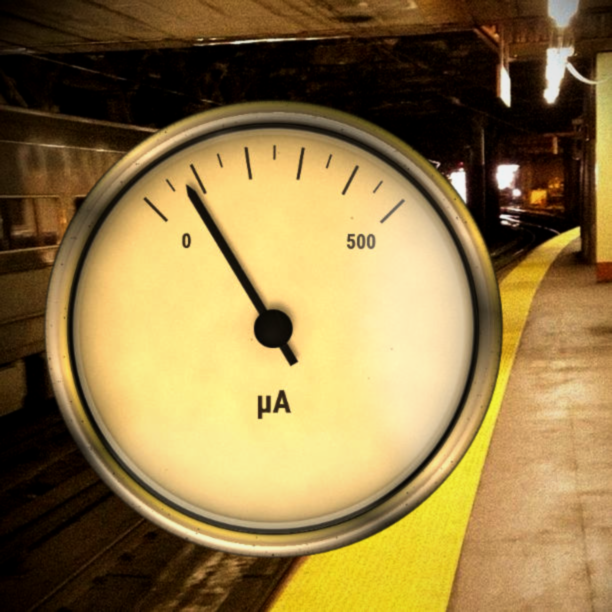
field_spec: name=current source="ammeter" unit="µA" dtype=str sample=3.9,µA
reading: 75,µA
